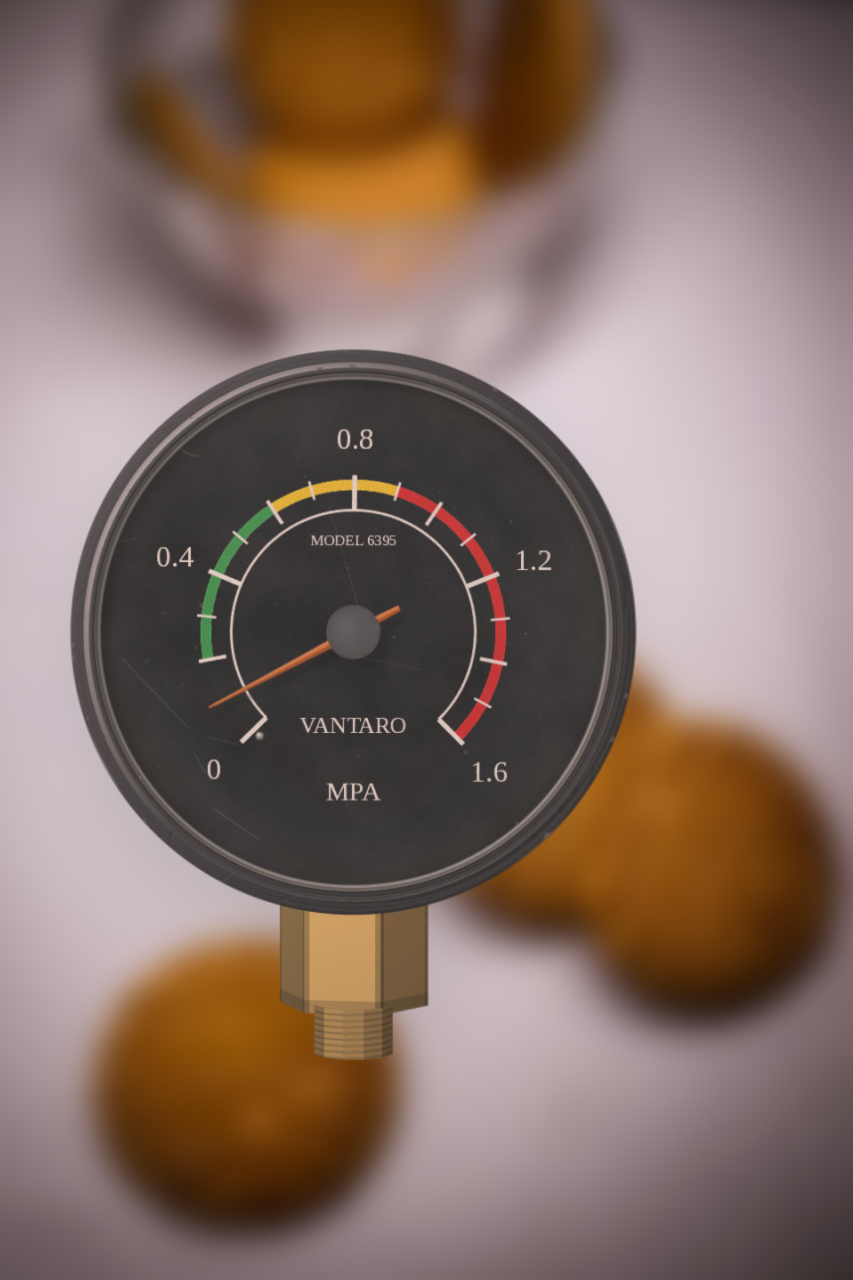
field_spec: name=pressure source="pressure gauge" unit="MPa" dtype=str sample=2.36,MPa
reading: 0.1,MPa
